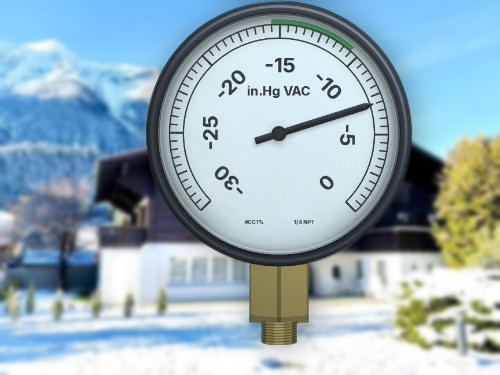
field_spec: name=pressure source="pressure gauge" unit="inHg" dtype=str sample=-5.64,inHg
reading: -7,inHg
